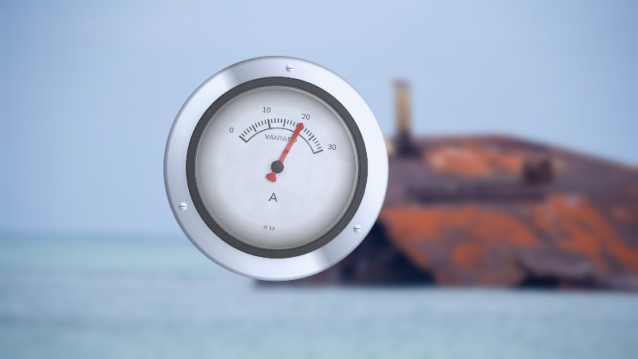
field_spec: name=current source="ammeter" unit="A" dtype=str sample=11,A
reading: 20,A
